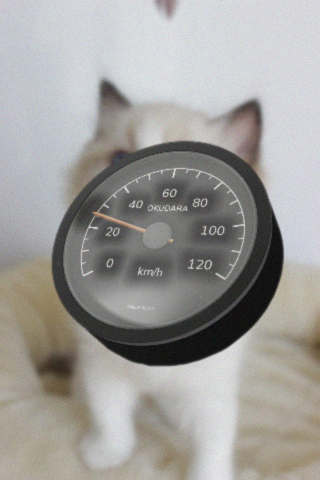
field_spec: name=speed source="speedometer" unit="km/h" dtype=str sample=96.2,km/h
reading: 25,km/h
